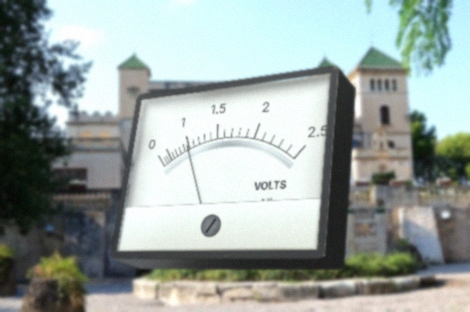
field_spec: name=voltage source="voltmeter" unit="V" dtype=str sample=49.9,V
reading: 1,V
